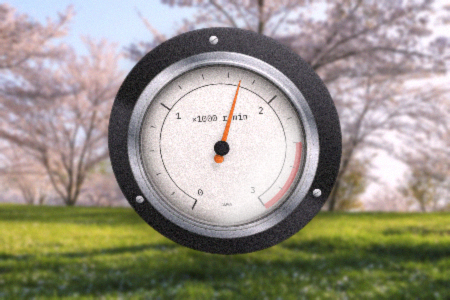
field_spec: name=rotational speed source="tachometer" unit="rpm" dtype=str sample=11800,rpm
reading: 1700,rpm
